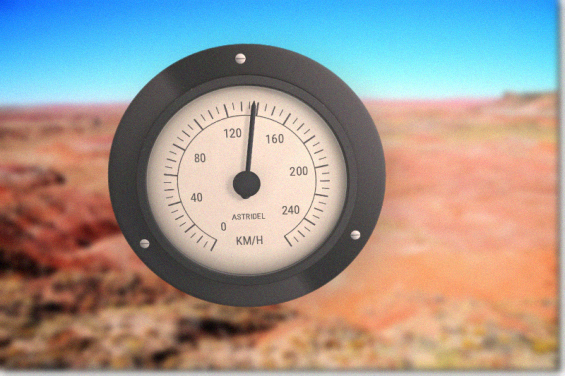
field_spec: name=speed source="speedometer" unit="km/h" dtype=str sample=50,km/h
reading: 137.5,km/h
